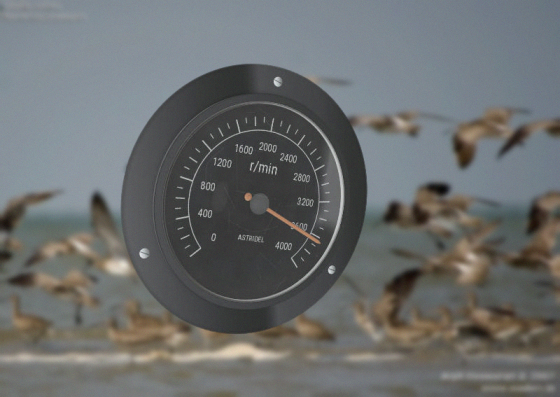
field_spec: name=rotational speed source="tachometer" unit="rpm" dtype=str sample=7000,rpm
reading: 3650,rpm
